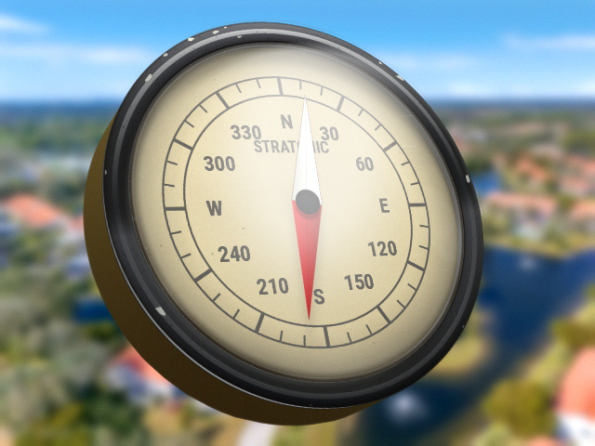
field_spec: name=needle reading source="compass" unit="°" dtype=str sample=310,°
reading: 190,°
